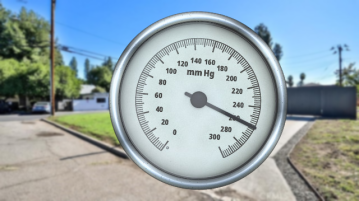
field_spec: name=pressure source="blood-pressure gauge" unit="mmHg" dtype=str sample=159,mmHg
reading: 260,mmHg
